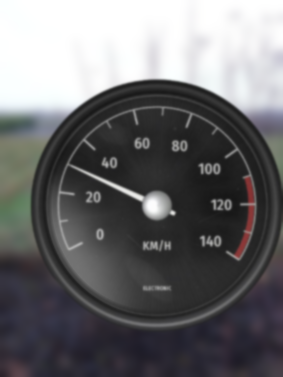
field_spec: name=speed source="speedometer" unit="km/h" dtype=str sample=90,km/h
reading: 30,km/h
